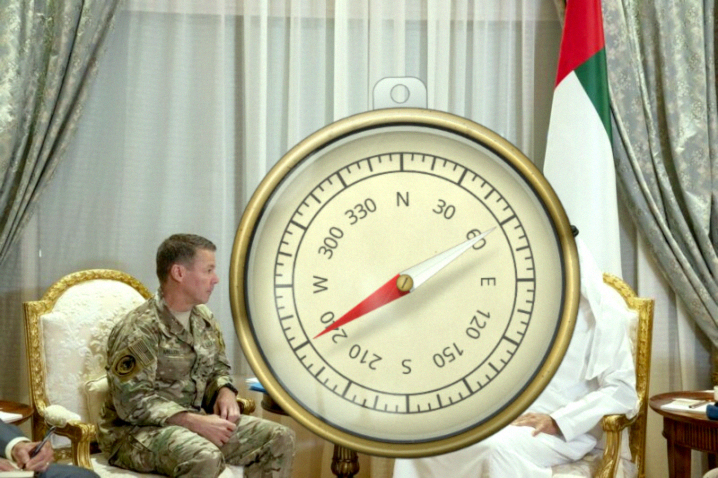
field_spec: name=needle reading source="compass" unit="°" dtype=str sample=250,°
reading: 240,°
